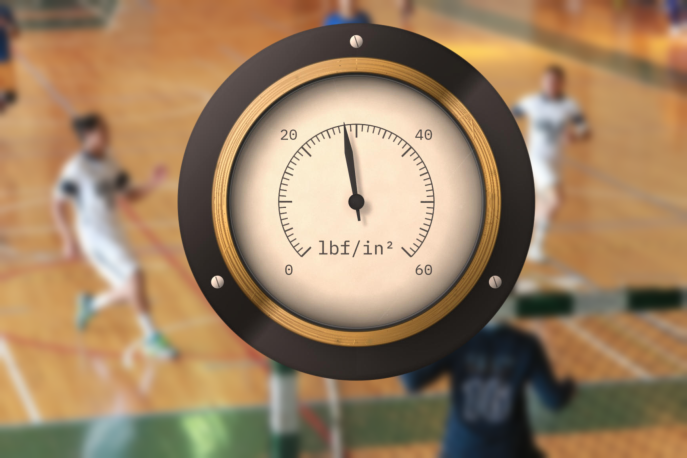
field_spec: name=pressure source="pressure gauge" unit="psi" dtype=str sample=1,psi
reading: 28,psi
